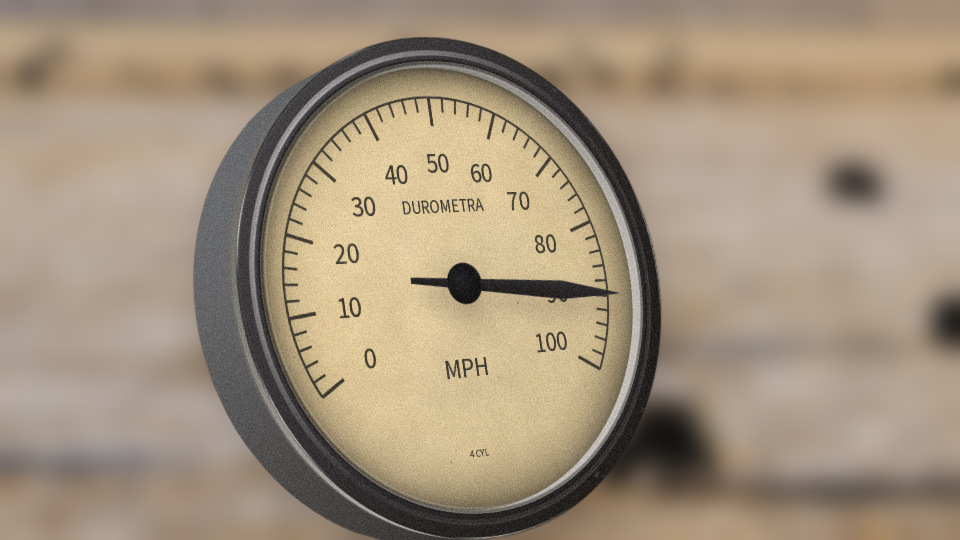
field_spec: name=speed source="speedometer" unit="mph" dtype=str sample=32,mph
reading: 90,mph
